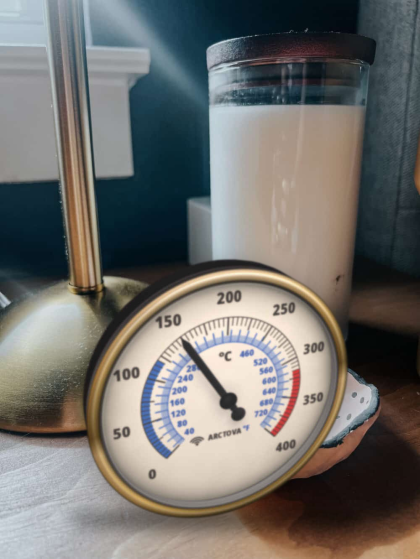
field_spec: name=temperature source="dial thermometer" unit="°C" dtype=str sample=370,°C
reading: 150,°C
